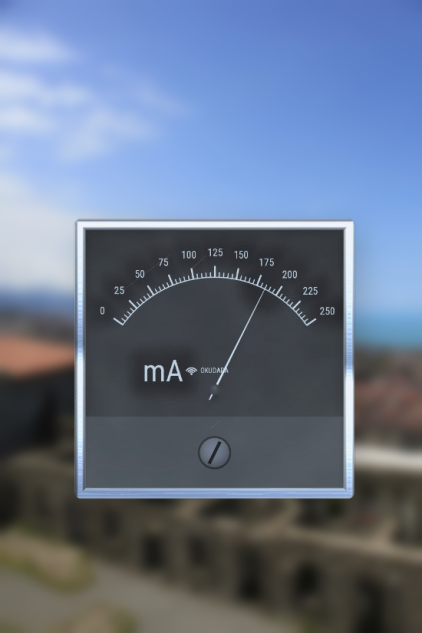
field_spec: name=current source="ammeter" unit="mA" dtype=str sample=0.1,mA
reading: 185,mA
